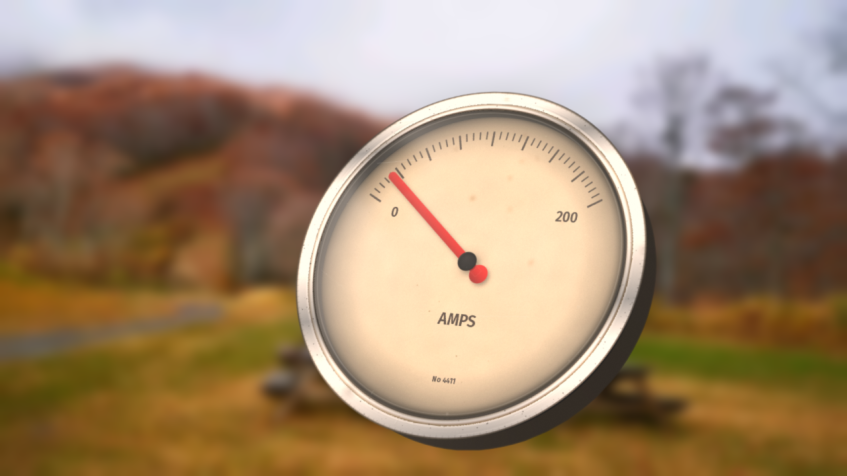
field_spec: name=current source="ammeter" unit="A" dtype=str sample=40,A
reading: 20,A
